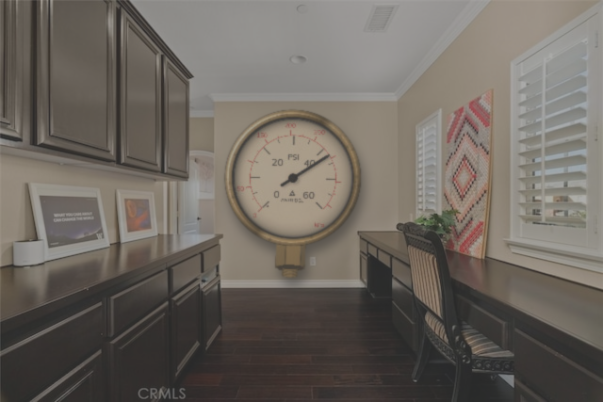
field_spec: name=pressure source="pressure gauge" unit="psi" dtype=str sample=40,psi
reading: 42.5,psi
